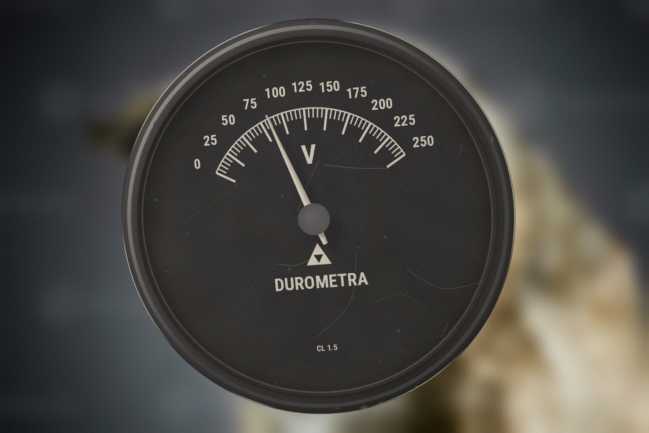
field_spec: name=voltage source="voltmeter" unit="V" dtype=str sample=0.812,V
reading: 85,V
